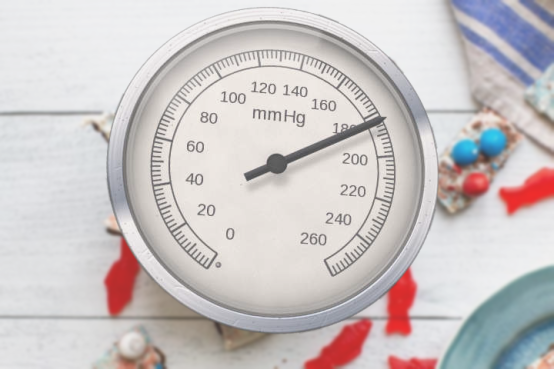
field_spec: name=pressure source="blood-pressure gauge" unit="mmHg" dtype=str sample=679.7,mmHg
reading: 184,mmHg
